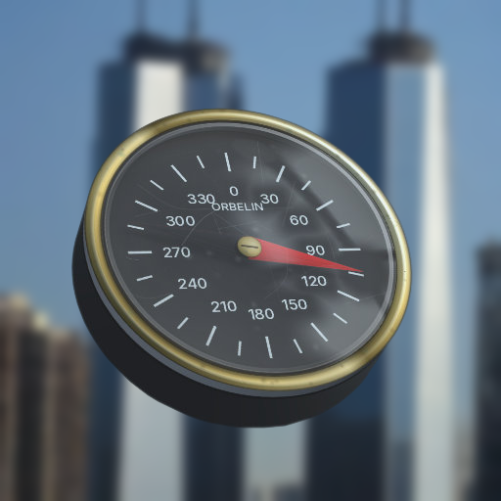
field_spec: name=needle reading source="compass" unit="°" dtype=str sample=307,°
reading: 105,°
